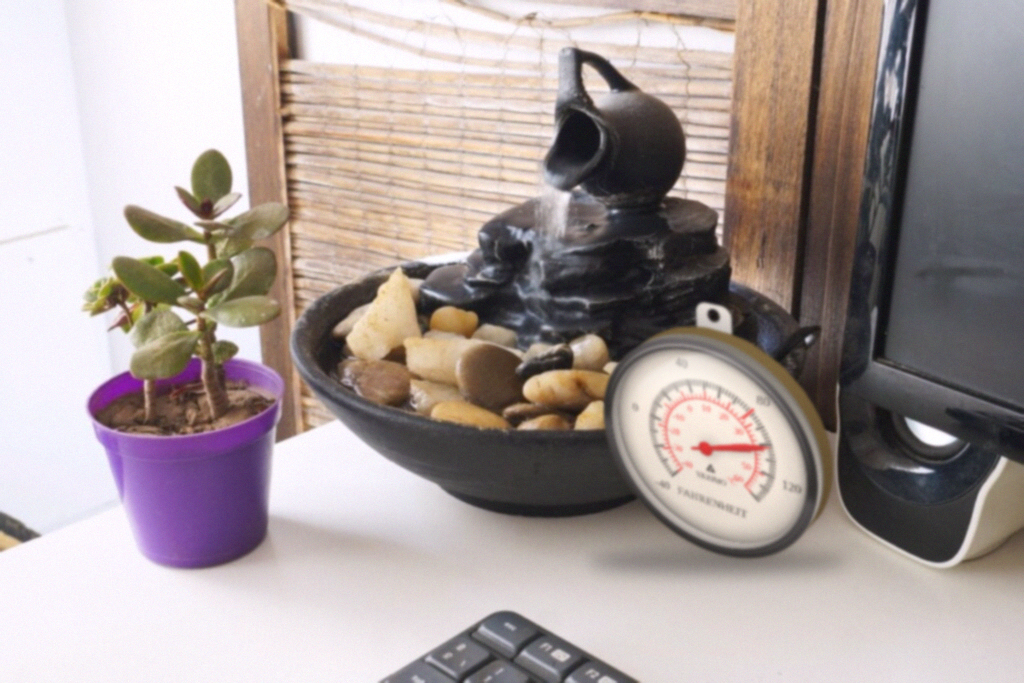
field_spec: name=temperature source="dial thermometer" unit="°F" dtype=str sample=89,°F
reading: 100,°F
